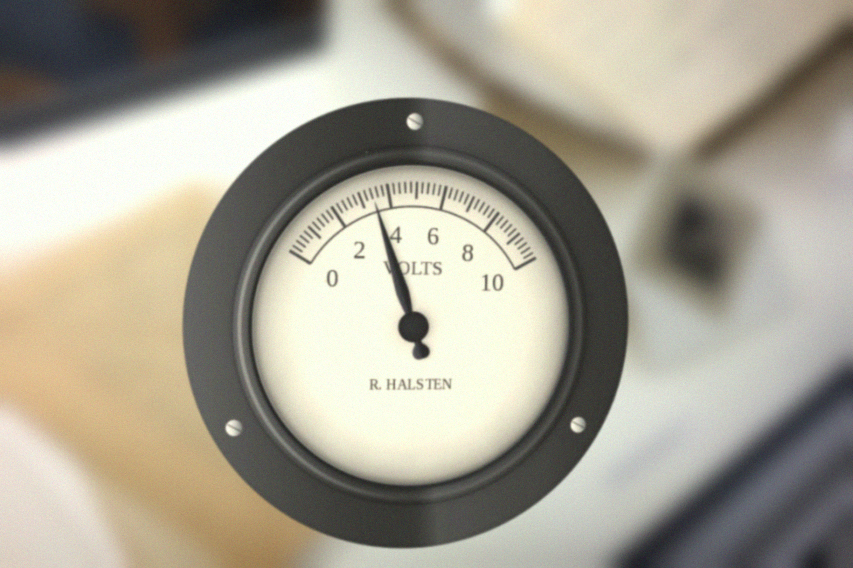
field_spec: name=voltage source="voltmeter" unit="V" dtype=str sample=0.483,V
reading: 3.4,V
